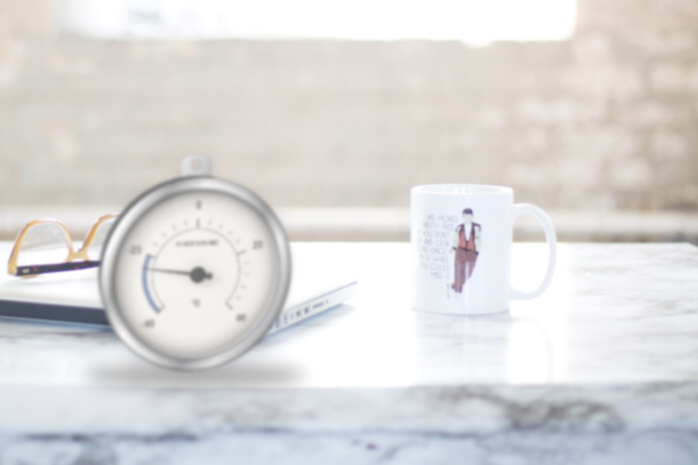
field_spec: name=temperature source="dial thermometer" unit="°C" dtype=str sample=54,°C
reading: -24,°C
